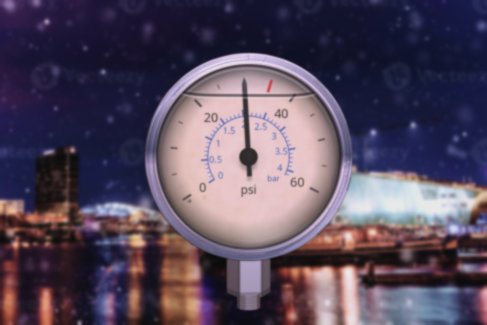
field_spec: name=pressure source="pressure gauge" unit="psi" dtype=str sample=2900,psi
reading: 30,psi
